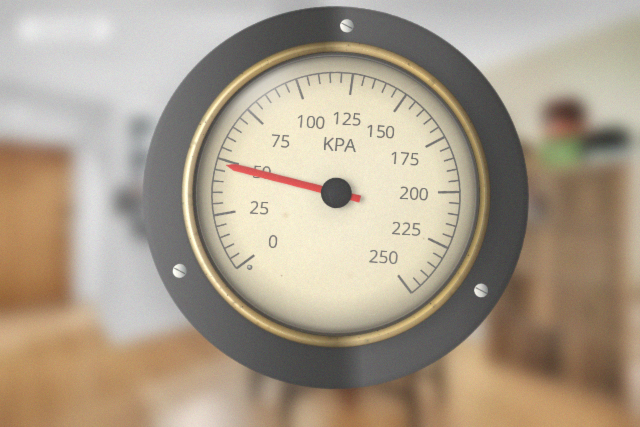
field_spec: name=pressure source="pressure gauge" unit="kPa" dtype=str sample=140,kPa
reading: 47.5,kPa
